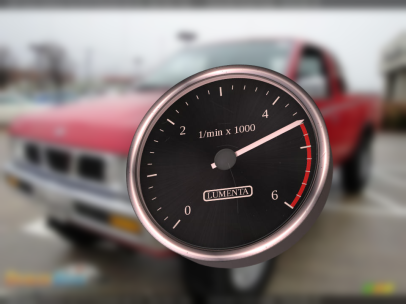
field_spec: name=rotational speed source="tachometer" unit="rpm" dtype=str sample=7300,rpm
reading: 4600,rpm
